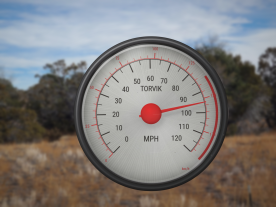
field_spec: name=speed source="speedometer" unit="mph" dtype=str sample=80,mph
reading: 95,mph
